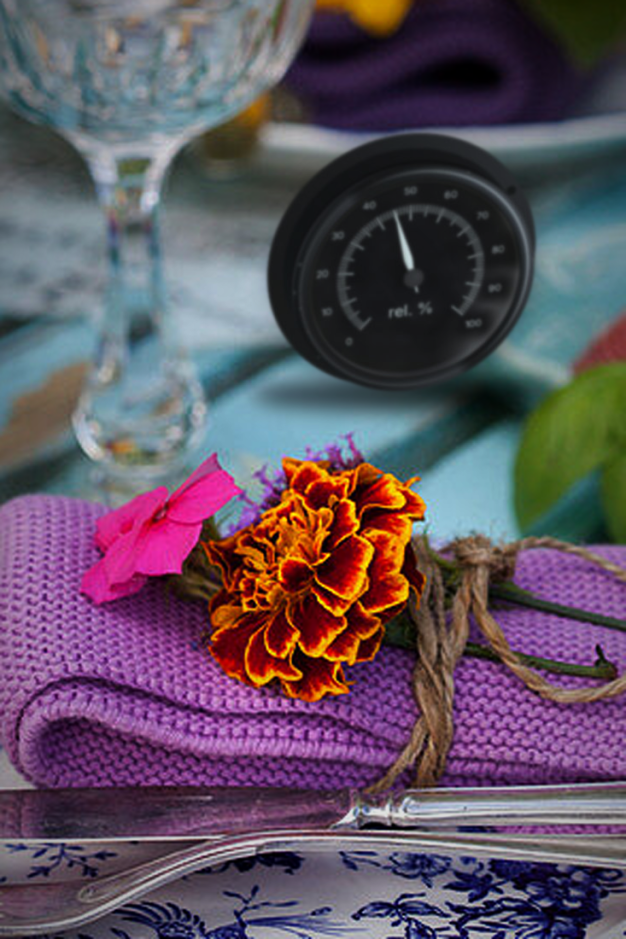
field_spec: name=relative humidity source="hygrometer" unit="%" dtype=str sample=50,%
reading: 45,%
